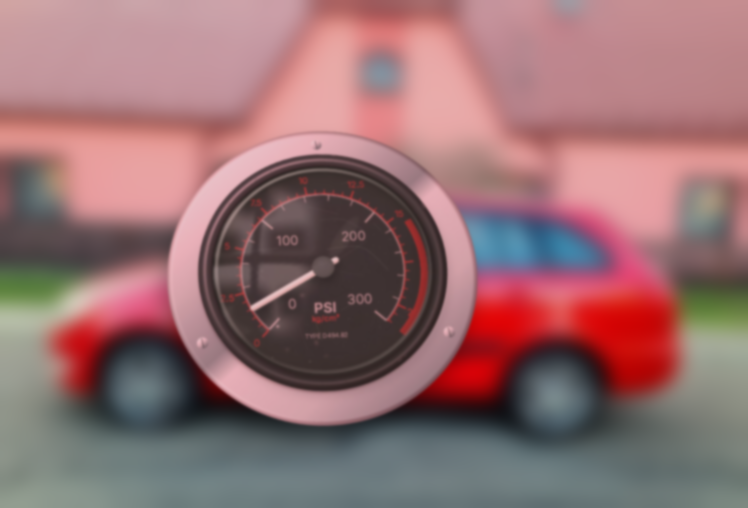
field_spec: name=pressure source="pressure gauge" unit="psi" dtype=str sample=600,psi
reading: 20,psi
